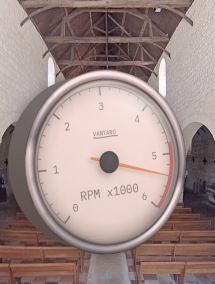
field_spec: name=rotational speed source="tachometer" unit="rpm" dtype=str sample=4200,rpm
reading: 5400,rpm
